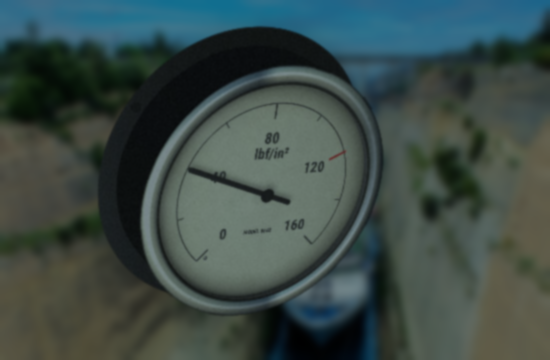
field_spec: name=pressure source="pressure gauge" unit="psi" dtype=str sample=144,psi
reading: 40,psi
